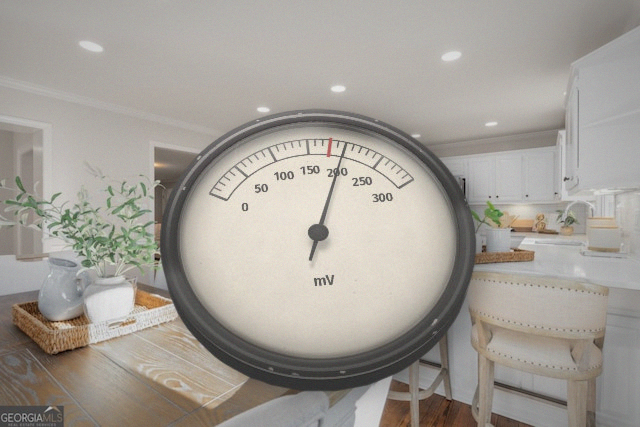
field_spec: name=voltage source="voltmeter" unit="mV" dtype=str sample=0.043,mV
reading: 200,mV
